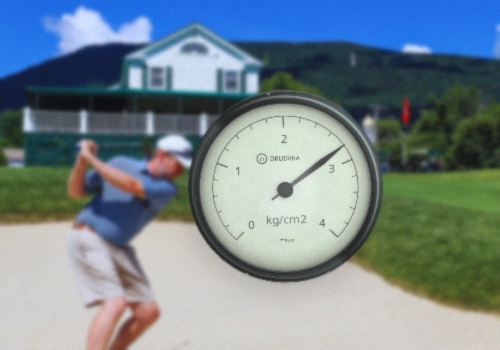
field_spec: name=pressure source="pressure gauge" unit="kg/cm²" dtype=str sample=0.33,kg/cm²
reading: 2.8,kg/cm²
